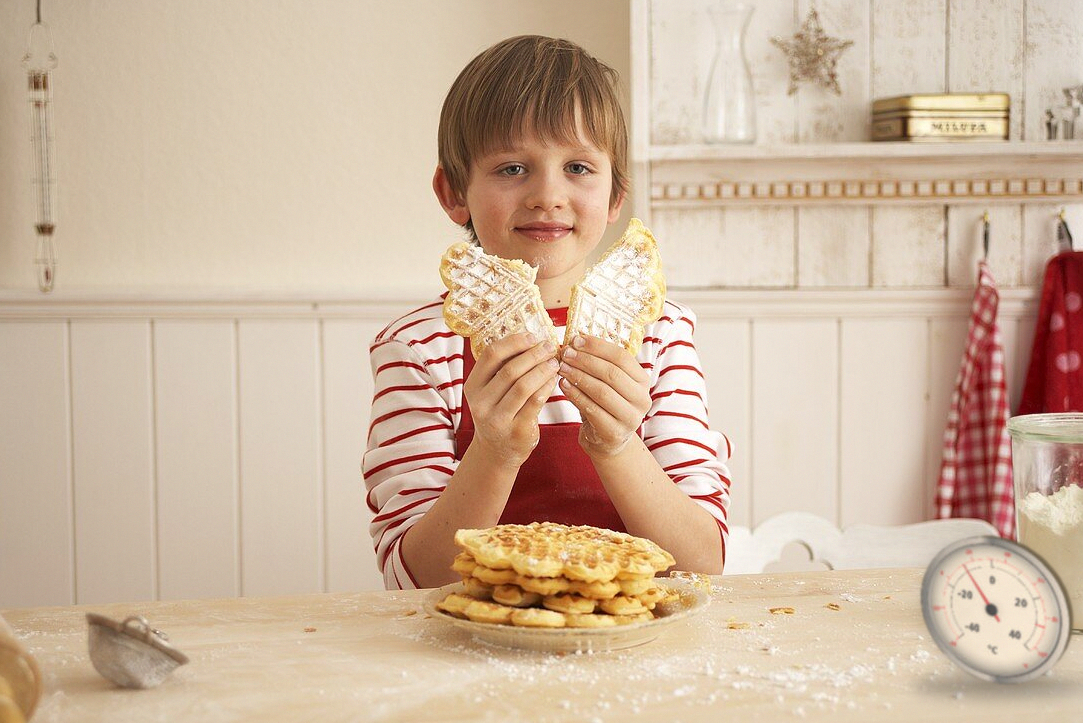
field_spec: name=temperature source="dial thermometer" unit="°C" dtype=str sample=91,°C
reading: -10,°C
